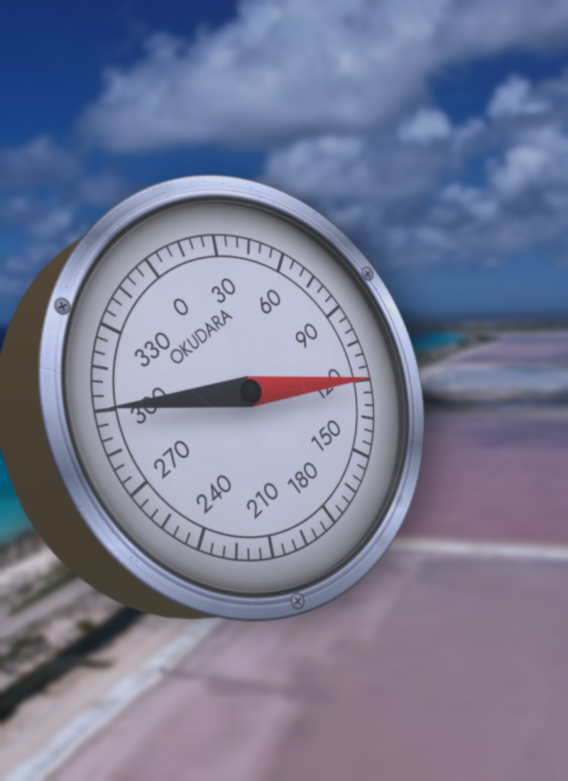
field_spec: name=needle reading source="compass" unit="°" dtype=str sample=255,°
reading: 120,°
